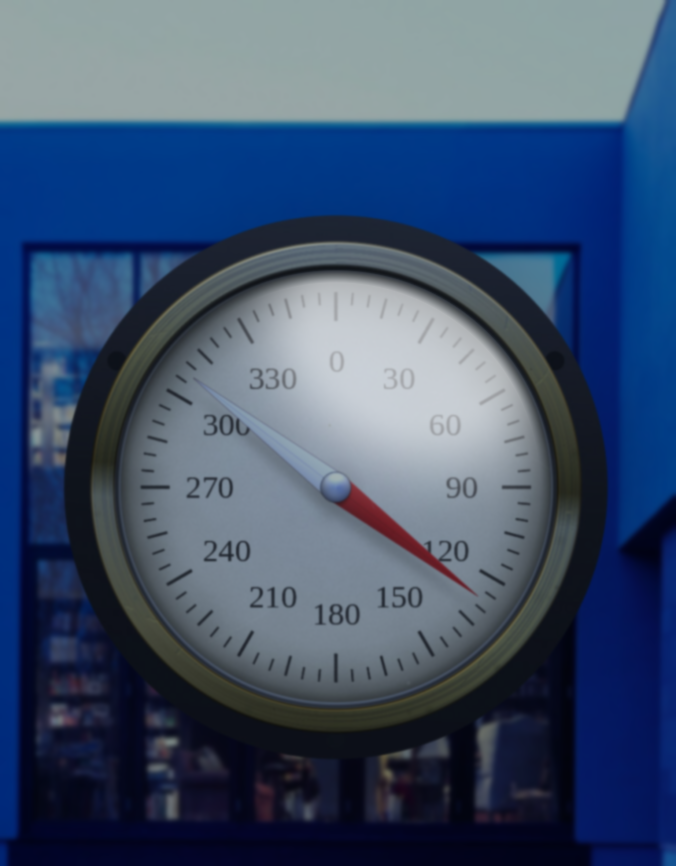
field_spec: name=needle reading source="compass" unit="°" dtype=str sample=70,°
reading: 127.5,°
